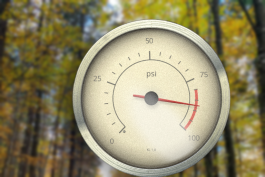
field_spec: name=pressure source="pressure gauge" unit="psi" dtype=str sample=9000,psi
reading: 87.5,psi
